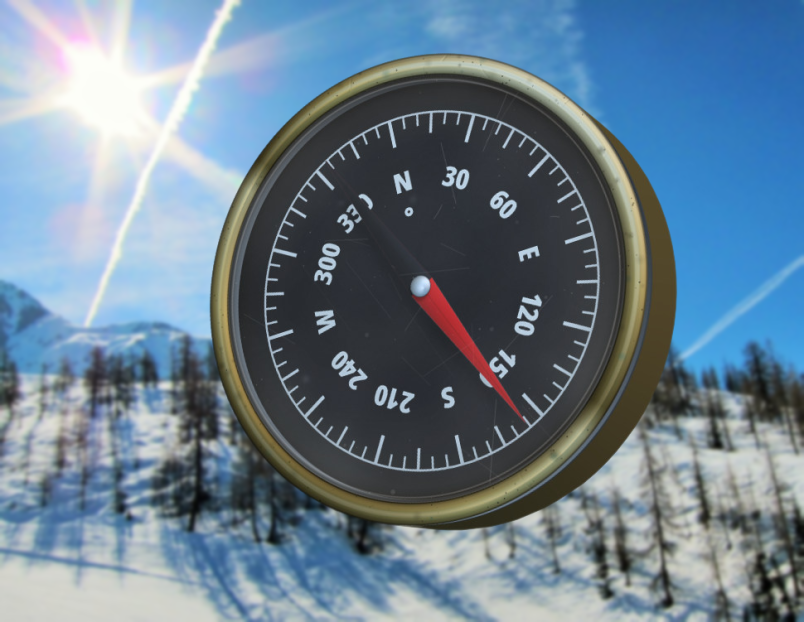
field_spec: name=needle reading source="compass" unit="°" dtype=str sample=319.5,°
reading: 155,°
